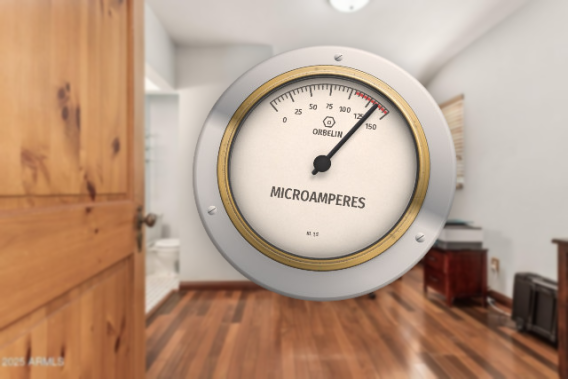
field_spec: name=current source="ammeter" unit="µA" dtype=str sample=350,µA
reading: 135,µA
